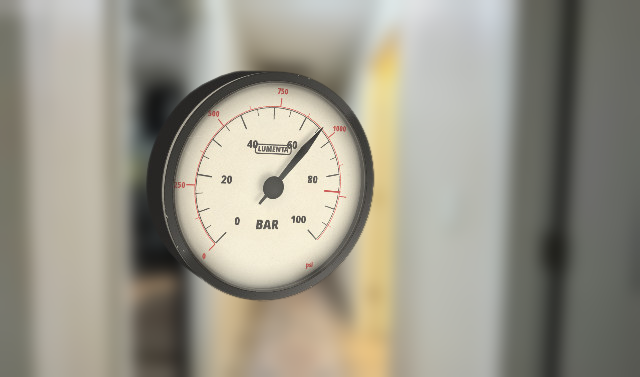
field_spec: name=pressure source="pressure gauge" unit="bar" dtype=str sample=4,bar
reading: 65,bar
